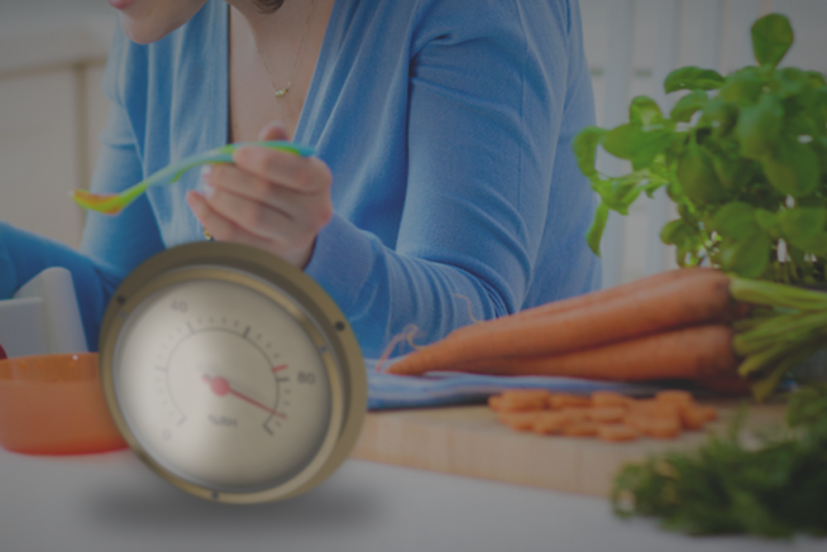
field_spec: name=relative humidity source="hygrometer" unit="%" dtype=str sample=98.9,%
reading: 92,%
